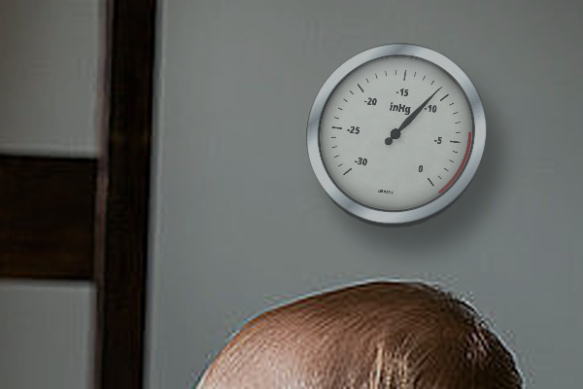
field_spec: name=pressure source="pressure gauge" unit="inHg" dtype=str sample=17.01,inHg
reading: -11,inHg
